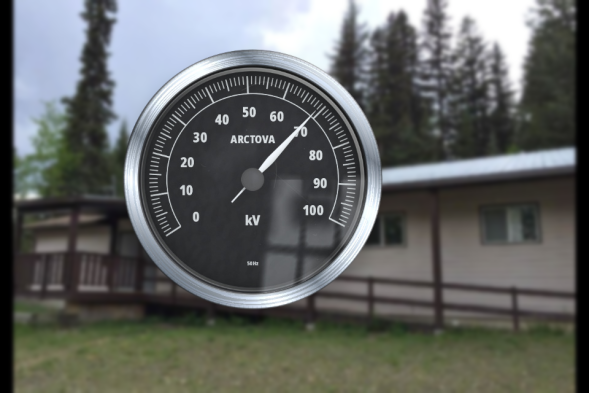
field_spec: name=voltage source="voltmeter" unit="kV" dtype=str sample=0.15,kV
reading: 69,kV
